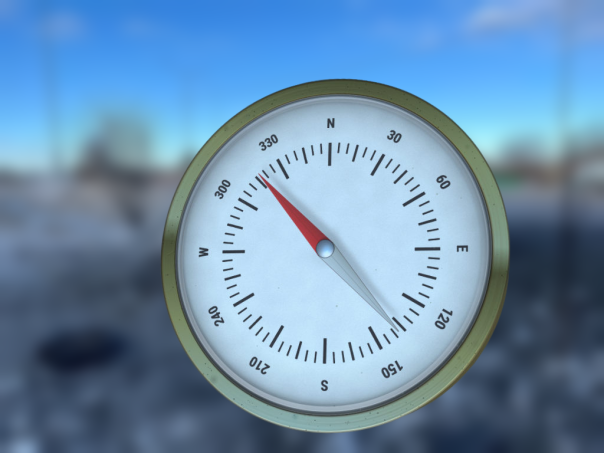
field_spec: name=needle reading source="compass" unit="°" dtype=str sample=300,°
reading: 317.5,°
